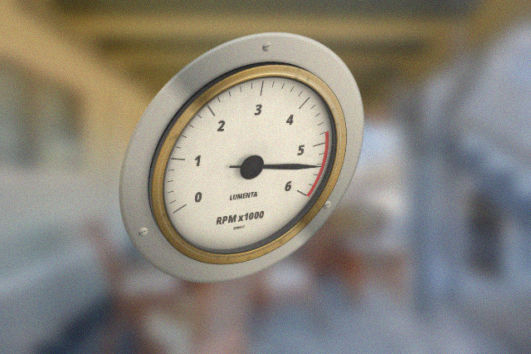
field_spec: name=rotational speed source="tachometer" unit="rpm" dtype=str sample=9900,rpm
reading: 5400,rpm
